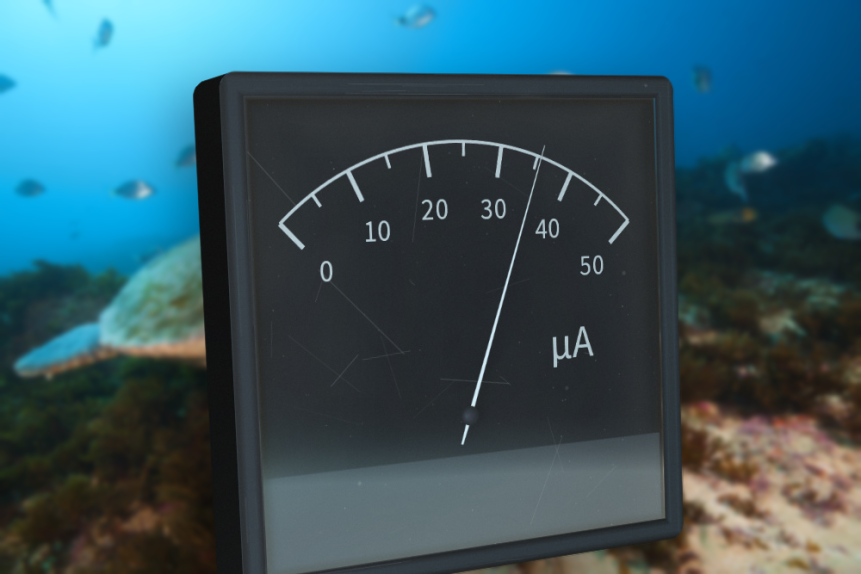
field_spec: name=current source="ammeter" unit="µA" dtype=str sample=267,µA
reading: 35,µA
